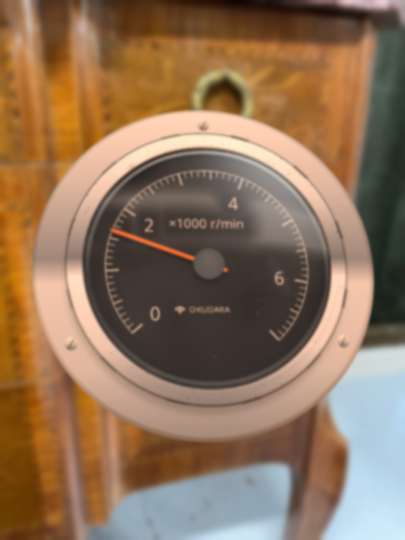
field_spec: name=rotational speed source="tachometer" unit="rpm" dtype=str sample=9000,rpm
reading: 1600,rpm
